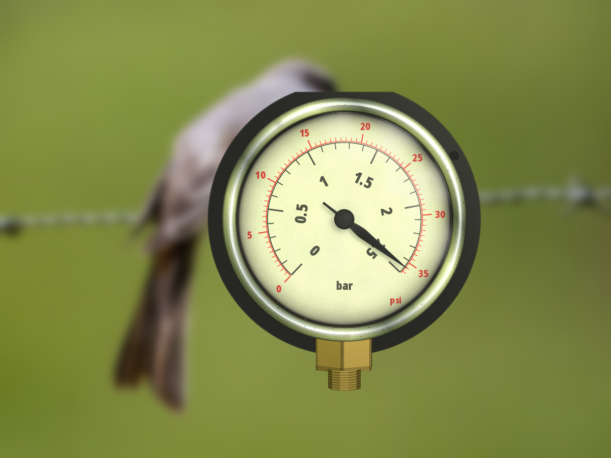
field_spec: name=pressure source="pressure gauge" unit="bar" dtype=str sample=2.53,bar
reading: 2.45,bar
